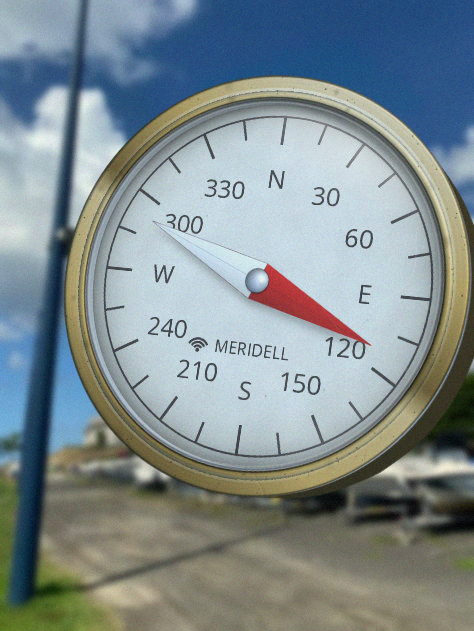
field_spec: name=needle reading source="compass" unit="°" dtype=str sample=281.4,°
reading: 112.5,°
